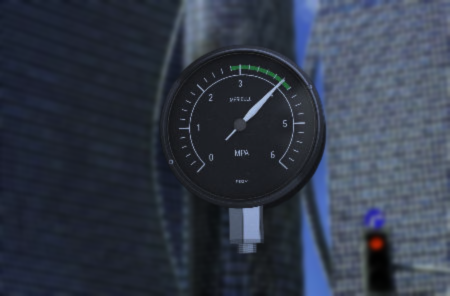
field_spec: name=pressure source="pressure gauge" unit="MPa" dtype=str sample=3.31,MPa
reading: 4,MPa
